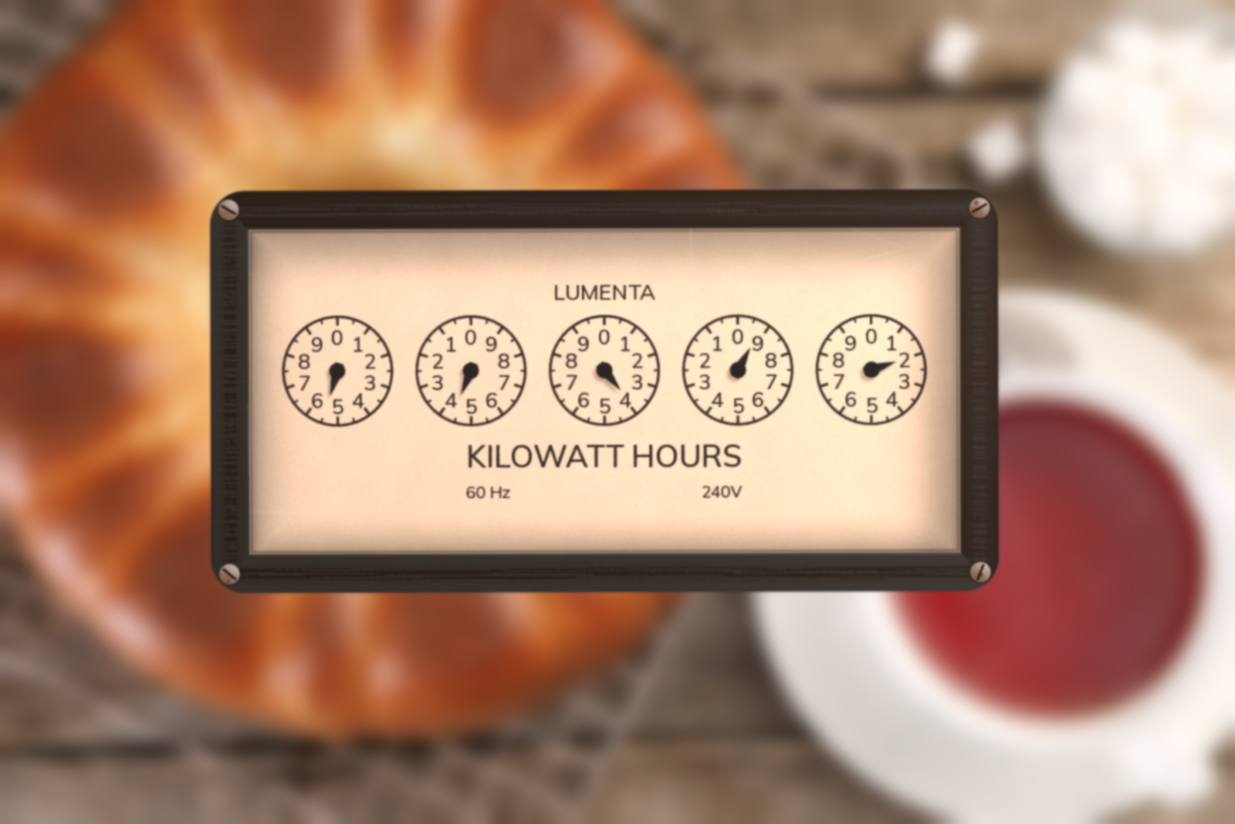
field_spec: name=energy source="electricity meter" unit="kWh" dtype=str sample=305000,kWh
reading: 54392,kWh
